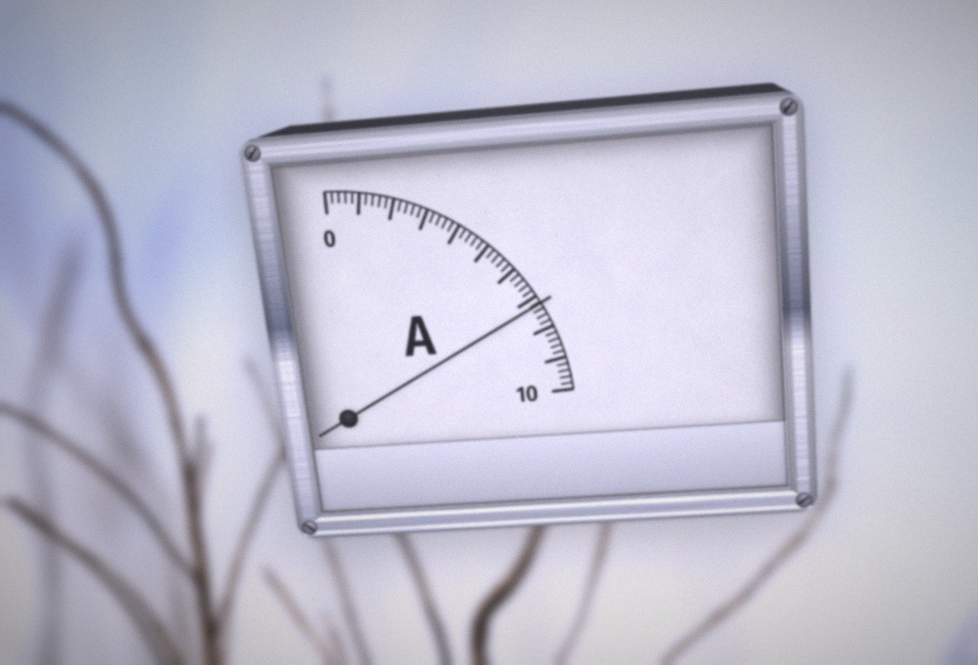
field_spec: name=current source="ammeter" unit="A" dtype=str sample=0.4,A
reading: 7.2,A
